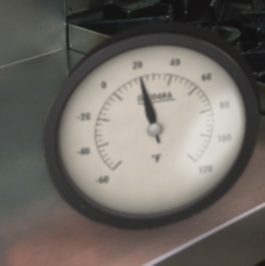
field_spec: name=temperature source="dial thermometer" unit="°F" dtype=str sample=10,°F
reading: 20,°F
